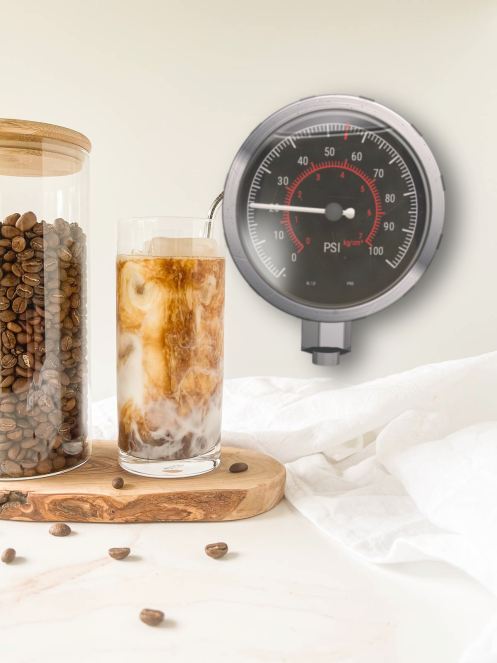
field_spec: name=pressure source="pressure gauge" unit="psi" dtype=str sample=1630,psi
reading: 20,psi
